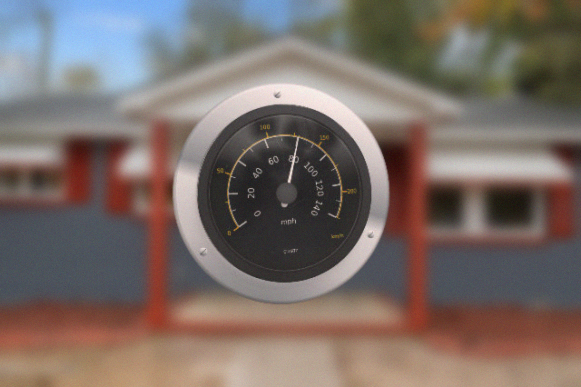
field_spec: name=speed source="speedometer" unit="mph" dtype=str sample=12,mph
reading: 80,mph
